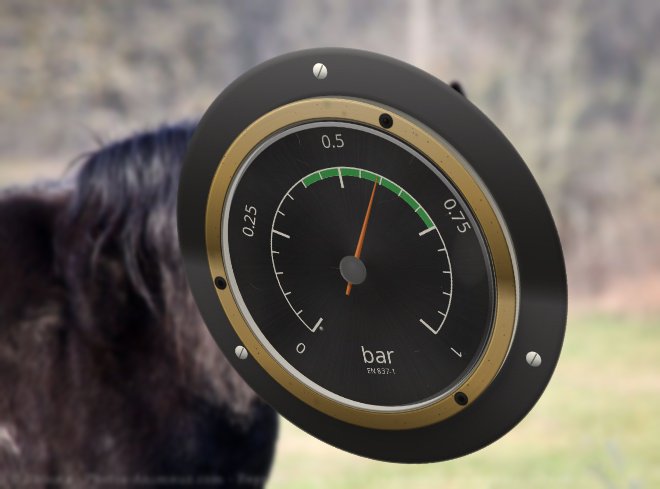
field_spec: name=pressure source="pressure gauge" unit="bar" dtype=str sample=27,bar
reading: 0.6,bar
